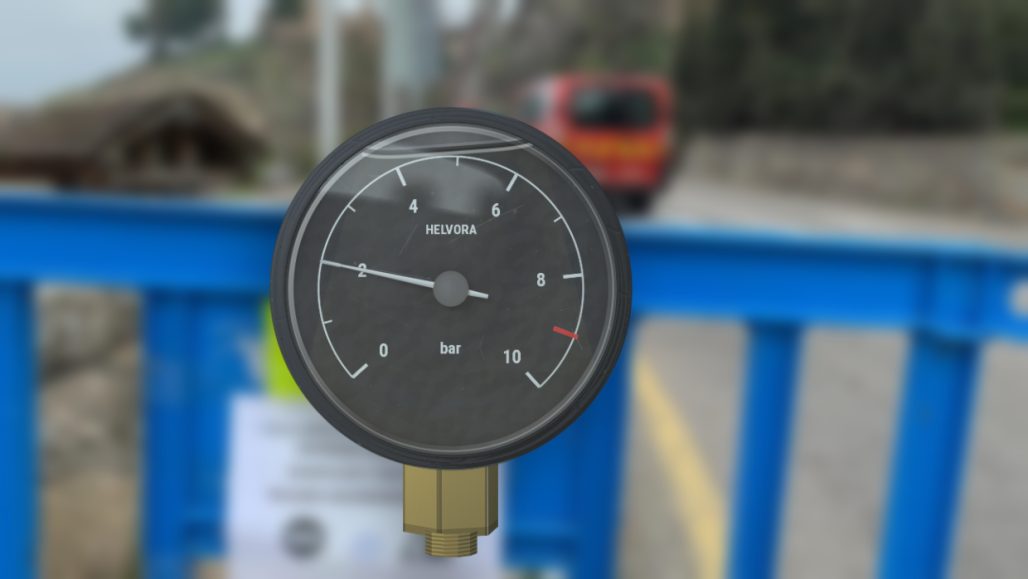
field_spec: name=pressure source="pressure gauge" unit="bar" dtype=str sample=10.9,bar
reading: 2,bar
